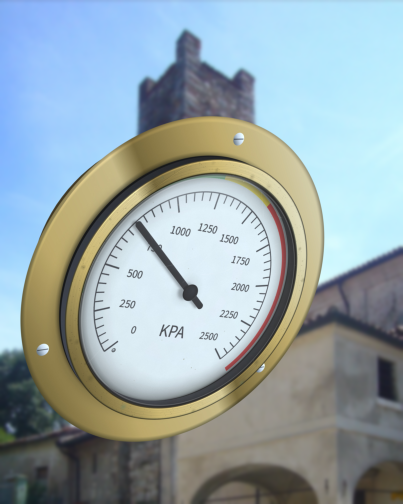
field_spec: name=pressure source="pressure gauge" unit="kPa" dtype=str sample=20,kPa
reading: 750,kPa
